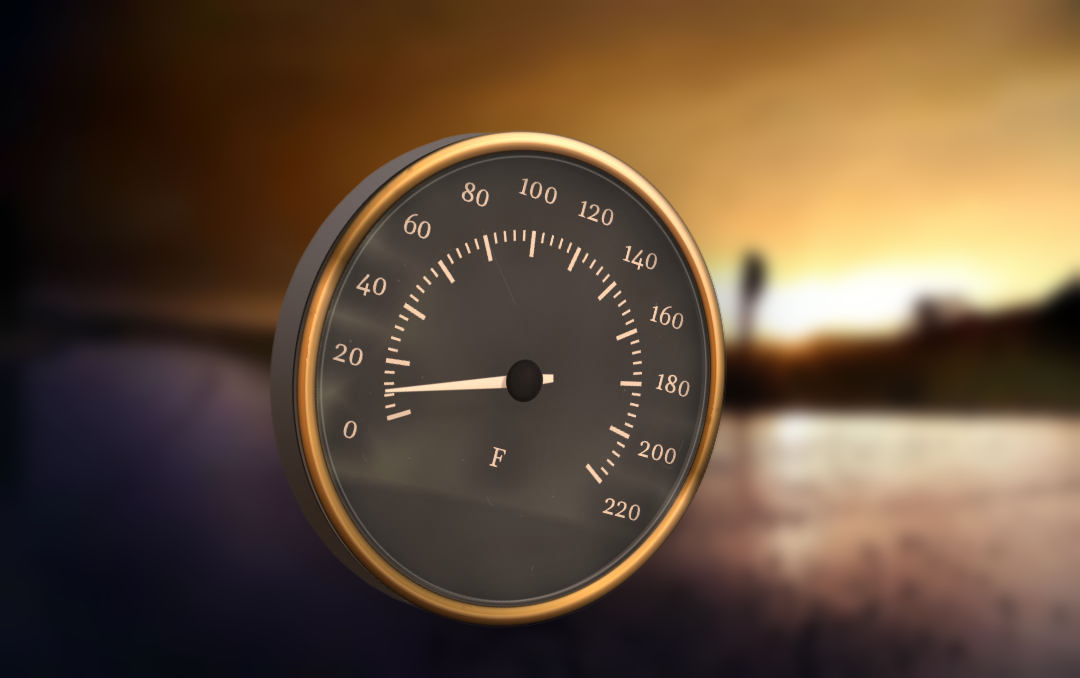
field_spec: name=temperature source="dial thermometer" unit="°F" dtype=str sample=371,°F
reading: 10,°F
